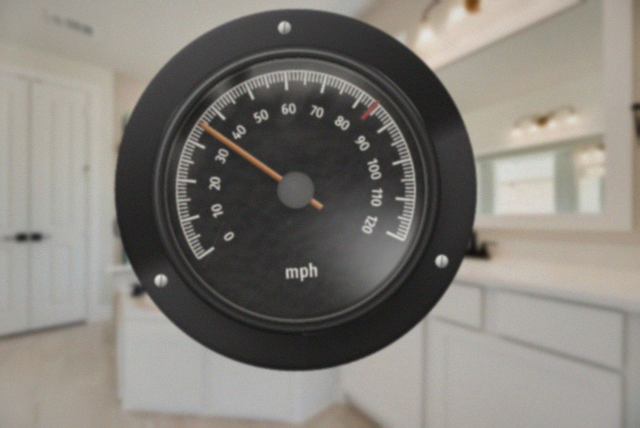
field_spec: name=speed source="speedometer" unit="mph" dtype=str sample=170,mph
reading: 35,mph
